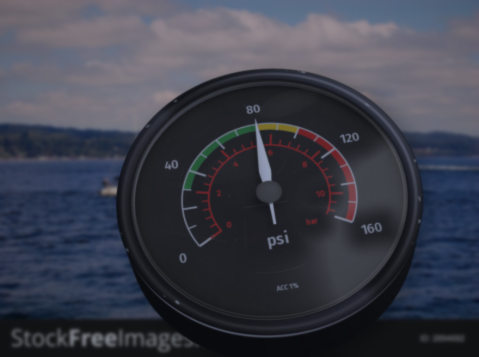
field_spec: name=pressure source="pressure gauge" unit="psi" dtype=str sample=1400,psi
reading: 80,psi
